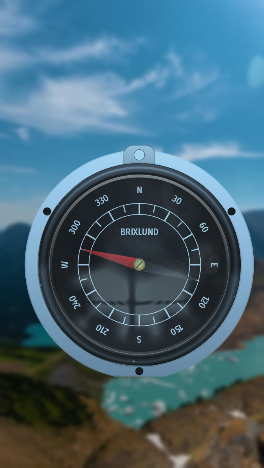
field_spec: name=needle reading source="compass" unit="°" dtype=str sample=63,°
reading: 285,°
